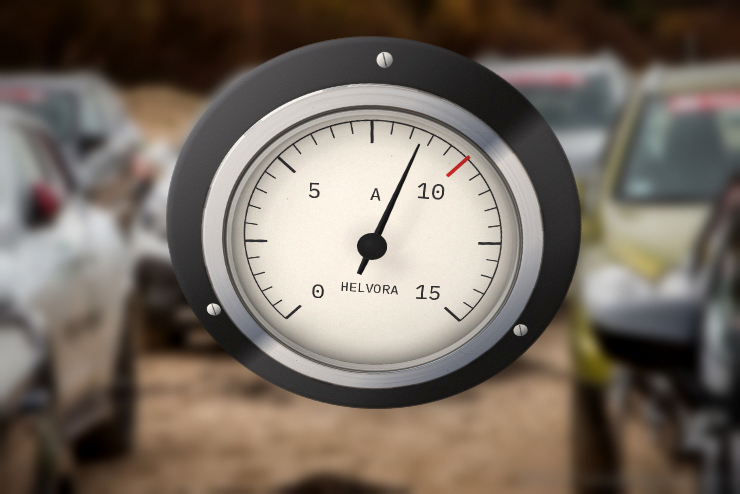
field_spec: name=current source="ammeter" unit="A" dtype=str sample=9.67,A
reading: 8.75,A
